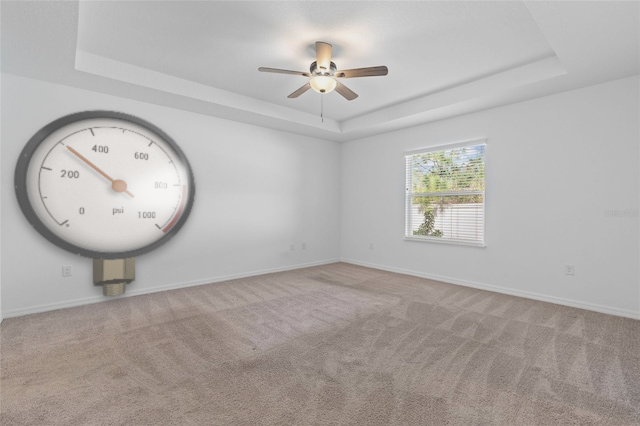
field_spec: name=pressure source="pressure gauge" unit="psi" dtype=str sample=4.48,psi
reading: 300,psi
